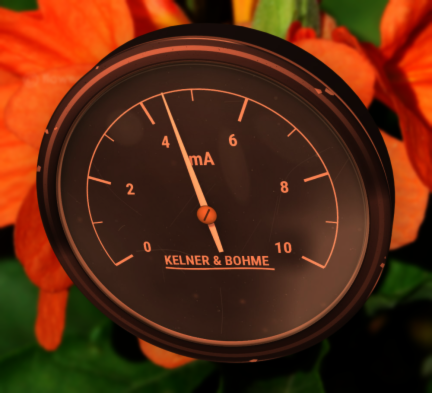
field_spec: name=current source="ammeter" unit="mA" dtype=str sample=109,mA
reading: 4.5,mA
